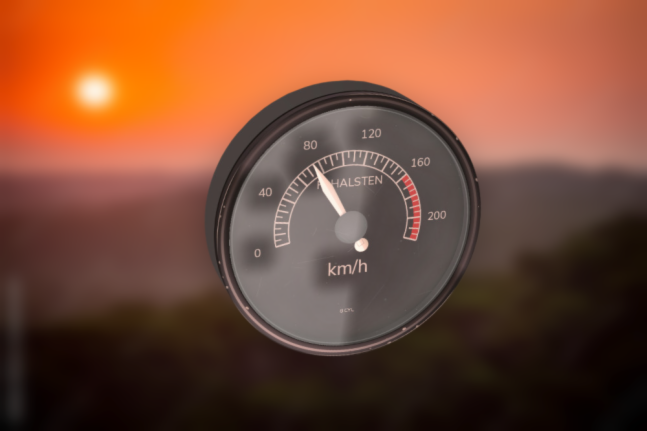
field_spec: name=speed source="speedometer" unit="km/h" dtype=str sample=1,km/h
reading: 75,km/h
